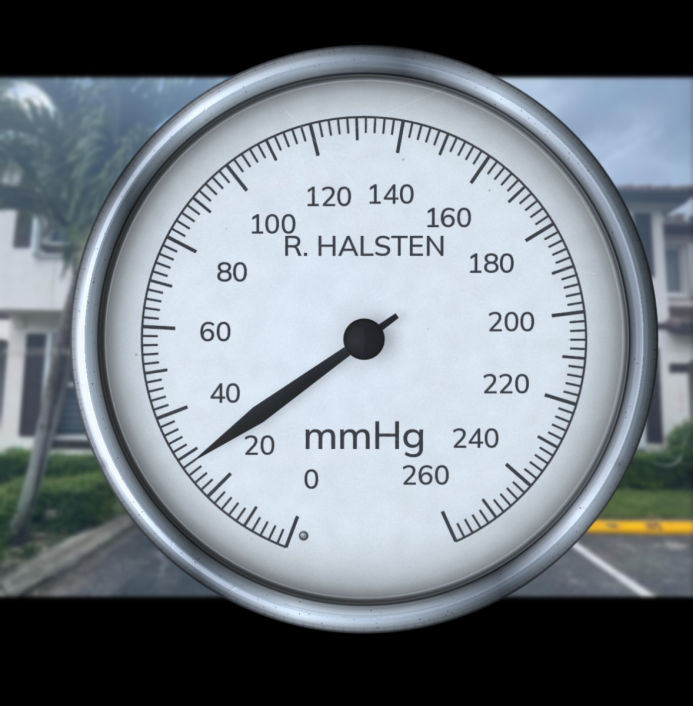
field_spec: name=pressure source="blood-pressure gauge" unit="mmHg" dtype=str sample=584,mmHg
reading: 28,mmHg
